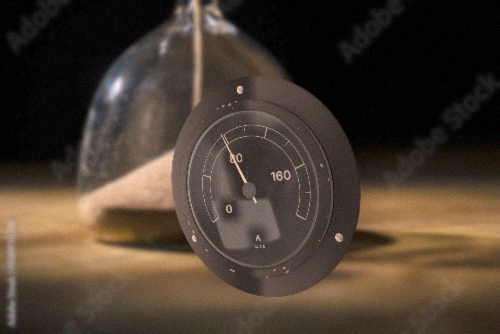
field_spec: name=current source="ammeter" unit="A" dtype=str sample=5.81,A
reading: 80,A
